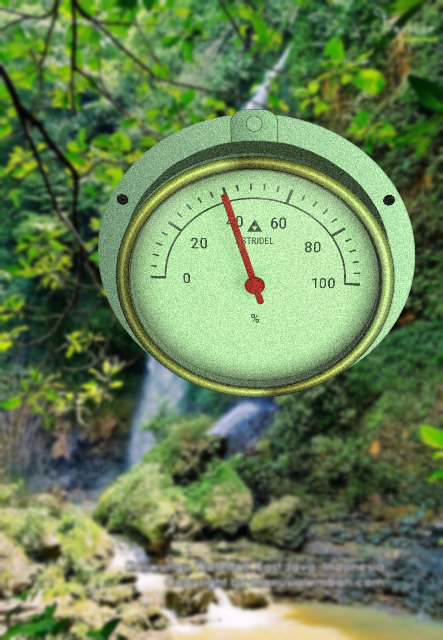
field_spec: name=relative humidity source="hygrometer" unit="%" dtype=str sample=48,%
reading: 40,%
